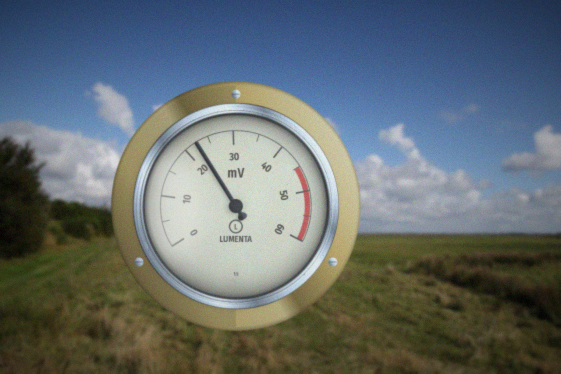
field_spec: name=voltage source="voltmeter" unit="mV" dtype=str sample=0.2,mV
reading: 22.5,mV
